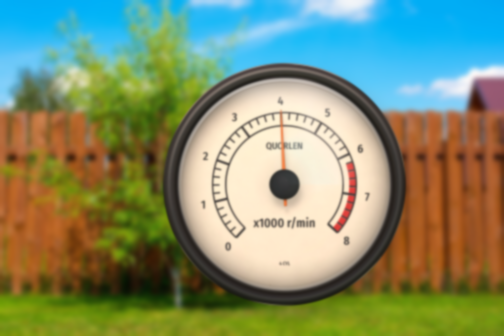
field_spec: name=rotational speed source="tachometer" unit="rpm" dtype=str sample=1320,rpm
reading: 4000,rpm
